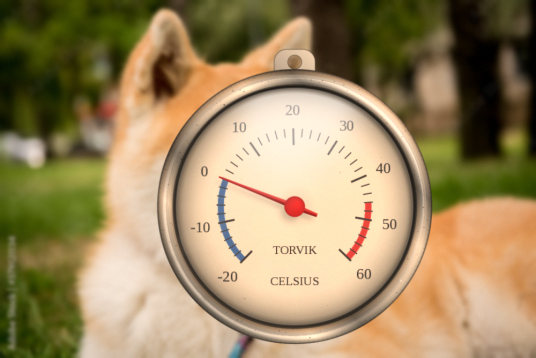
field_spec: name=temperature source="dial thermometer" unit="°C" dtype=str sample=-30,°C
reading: 0,°C
